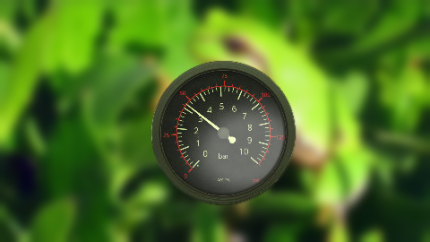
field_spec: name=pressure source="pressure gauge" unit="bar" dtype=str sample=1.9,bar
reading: 3.2,bar
